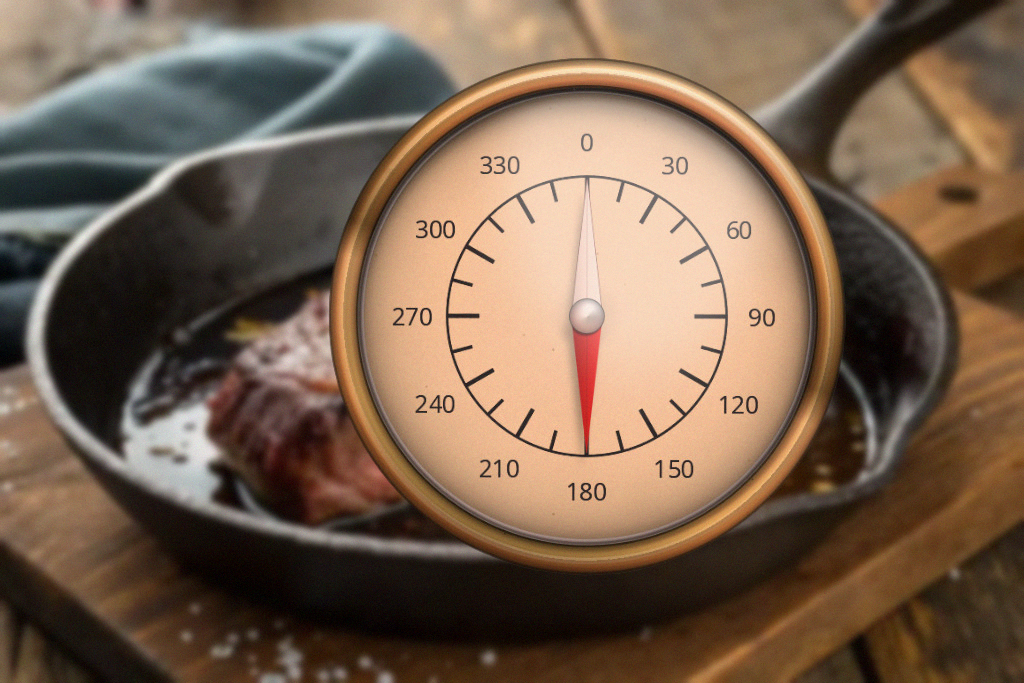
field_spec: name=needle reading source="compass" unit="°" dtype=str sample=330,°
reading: 180,°
